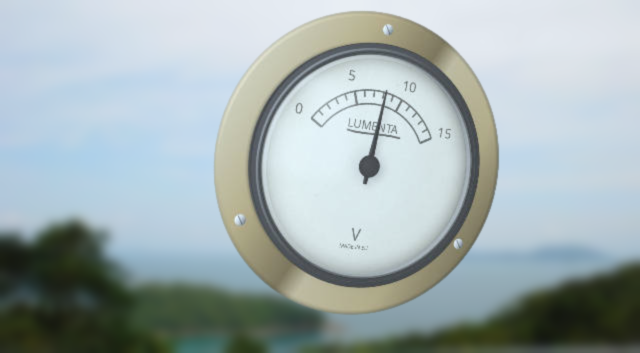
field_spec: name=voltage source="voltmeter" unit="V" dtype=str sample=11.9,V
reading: 8,V
